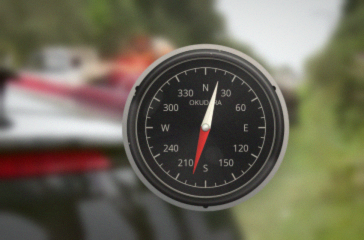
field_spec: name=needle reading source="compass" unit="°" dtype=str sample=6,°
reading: 195,°
